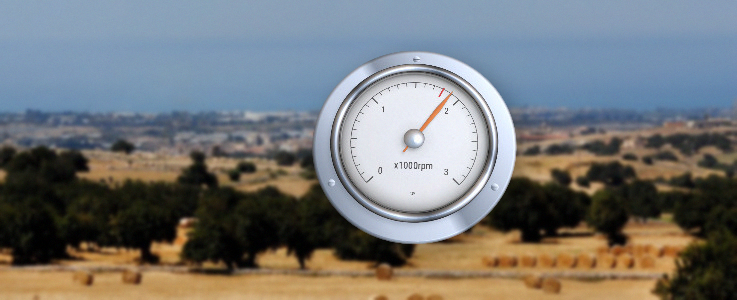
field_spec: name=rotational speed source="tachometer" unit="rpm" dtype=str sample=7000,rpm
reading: 1900,rpm
